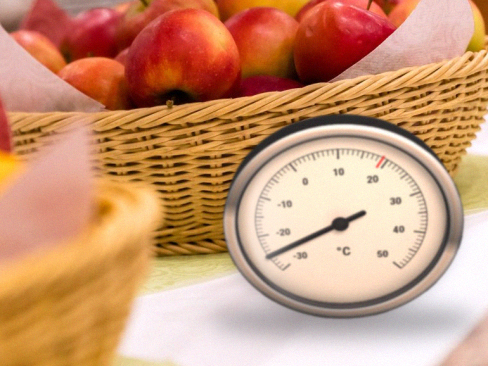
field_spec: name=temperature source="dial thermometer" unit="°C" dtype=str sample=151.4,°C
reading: -25,°C
